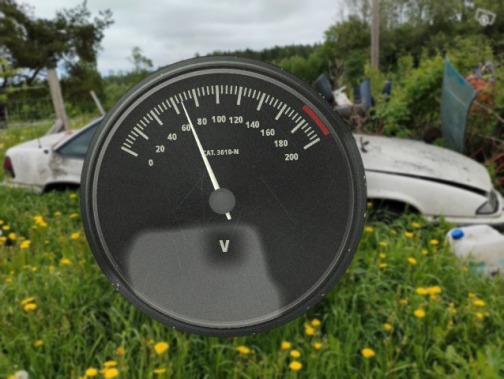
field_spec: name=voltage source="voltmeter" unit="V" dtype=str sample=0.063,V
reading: 68,V
